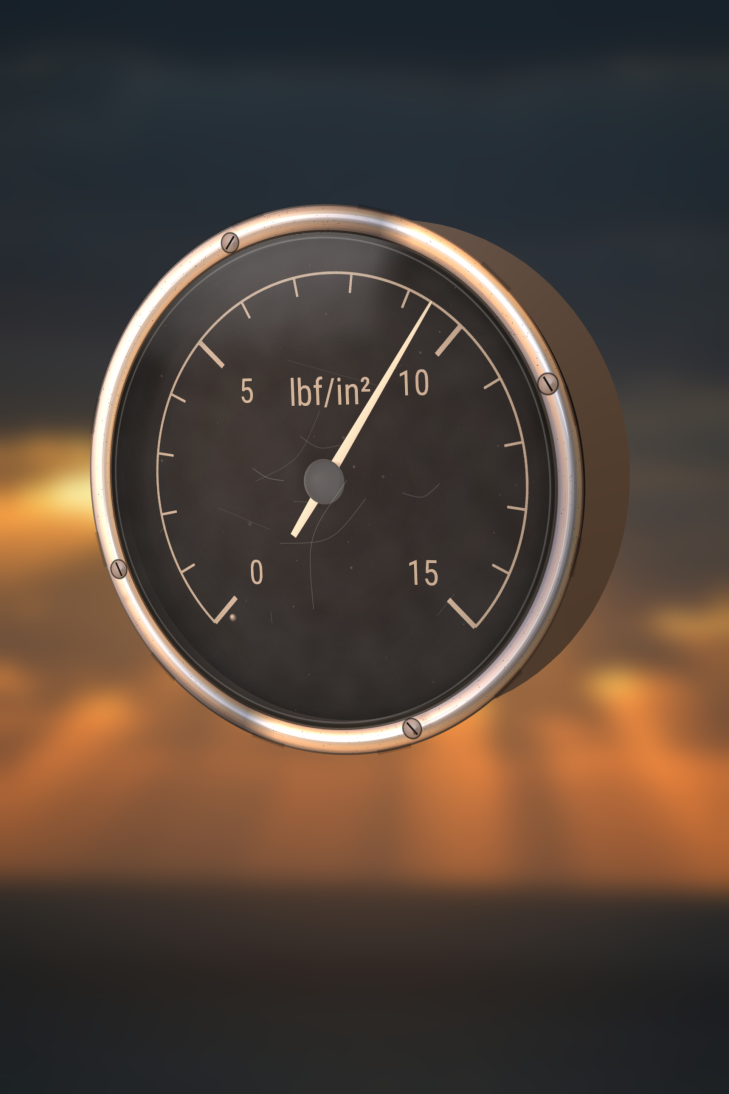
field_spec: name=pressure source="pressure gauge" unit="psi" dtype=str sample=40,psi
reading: 9.5,psi
